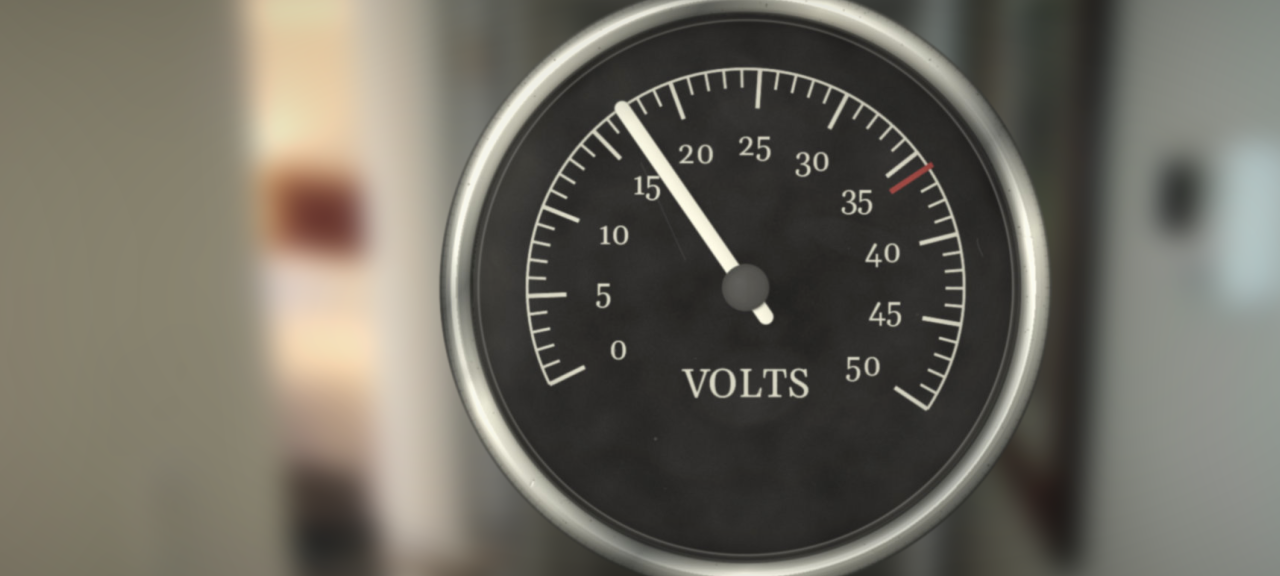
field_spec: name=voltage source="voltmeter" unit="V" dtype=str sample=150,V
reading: 17,V
